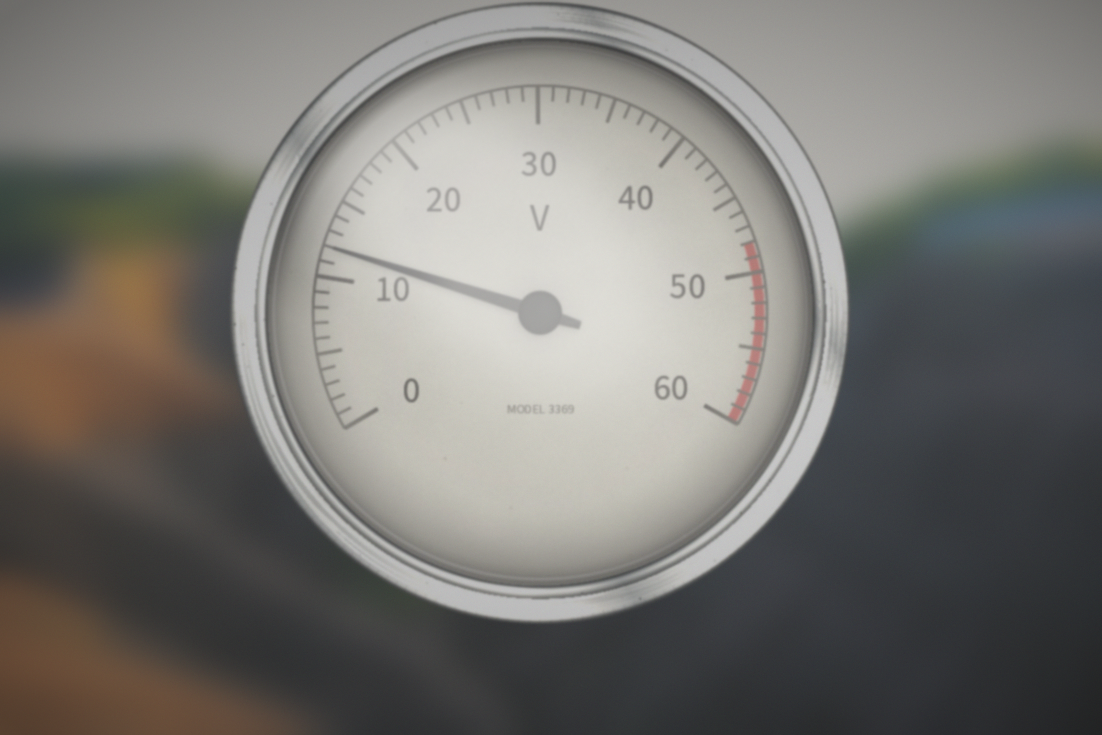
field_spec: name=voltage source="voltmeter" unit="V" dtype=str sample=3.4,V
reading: 12,V
